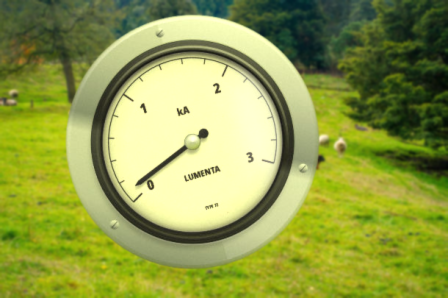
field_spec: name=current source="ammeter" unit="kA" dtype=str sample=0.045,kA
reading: 0.1,kA
